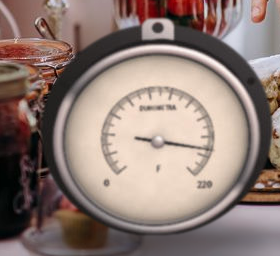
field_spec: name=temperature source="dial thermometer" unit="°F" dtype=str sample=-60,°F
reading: 190,°F
